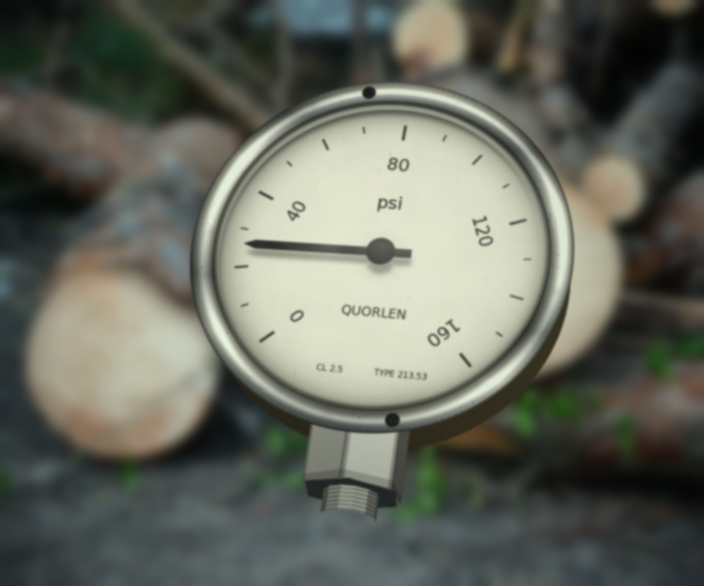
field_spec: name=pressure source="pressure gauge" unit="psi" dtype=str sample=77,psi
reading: 25,psi
